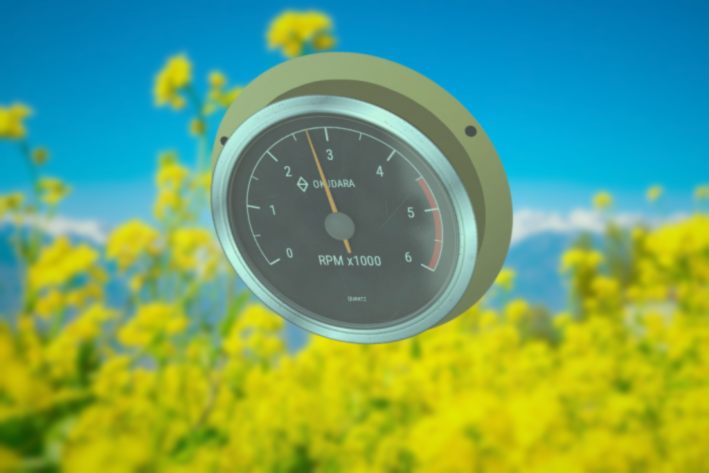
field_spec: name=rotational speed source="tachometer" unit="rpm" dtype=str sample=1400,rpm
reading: 2750,rpm
